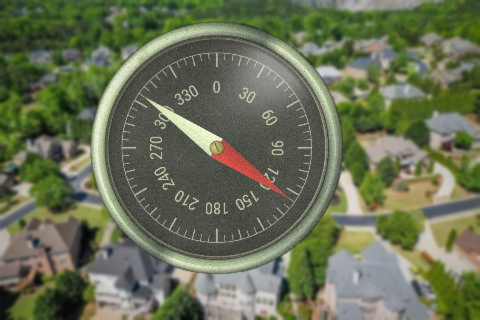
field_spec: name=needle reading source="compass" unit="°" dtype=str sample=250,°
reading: 125,°
